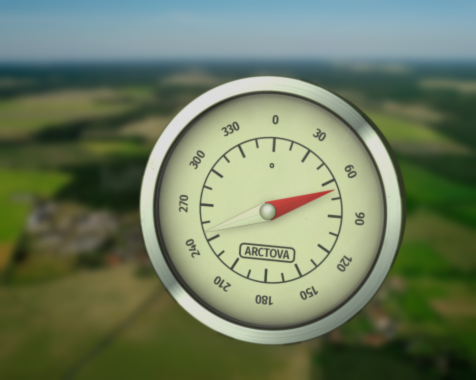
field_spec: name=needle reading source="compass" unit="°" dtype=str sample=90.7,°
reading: 67.5,°
